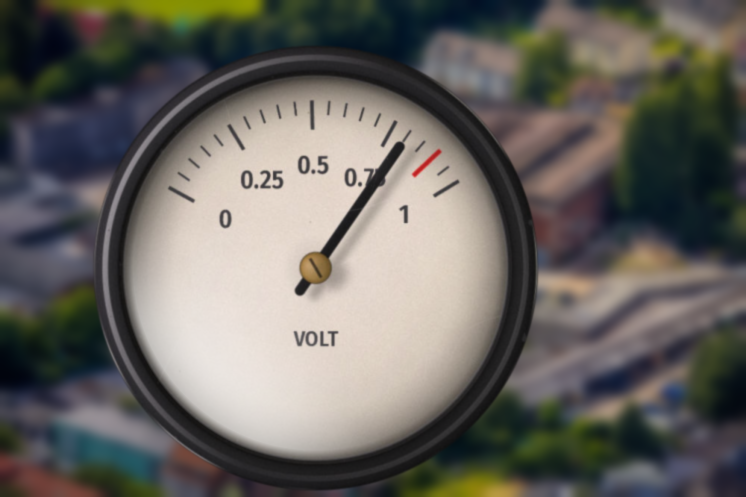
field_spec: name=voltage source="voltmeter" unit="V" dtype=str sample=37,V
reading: 0.8,V
